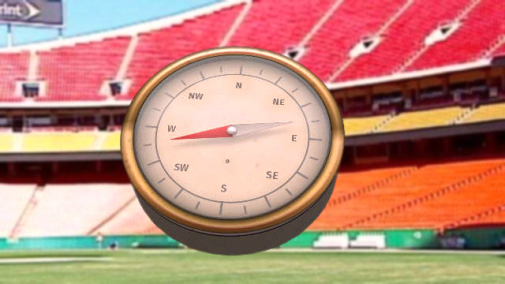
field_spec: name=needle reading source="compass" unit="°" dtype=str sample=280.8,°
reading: 255,°
